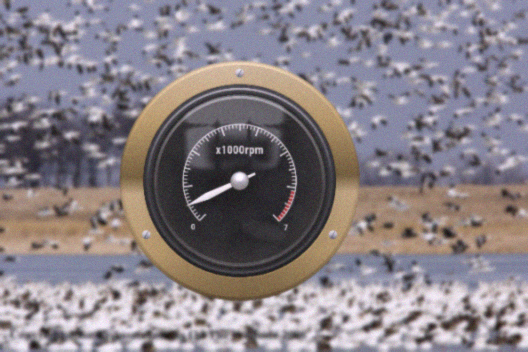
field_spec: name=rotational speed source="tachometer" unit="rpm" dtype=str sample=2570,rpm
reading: 500,rpm
